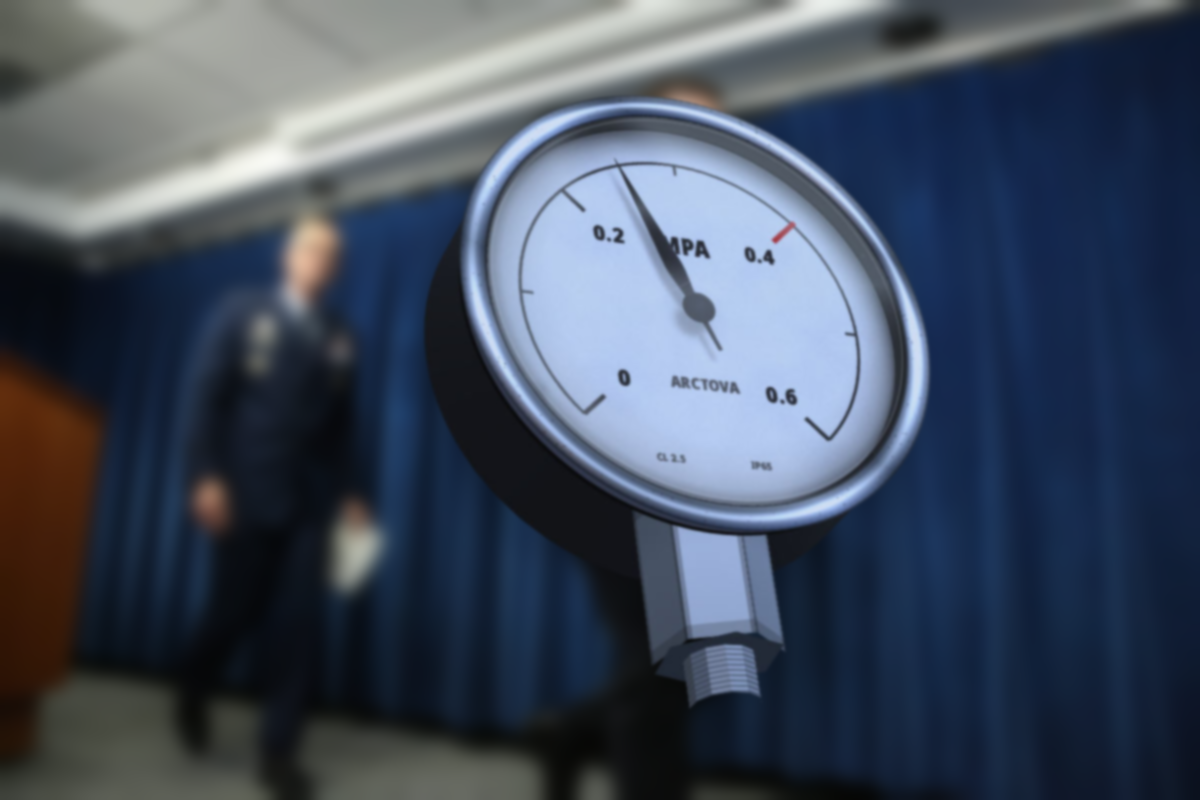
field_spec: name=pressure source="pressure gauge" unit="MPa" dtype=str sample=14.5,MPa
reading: 0.25,MPa
